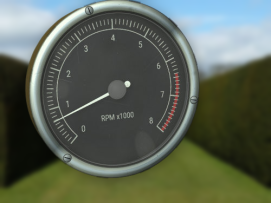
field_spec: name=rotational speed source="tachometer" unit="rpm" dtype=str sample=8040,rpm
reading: 700,rpm
